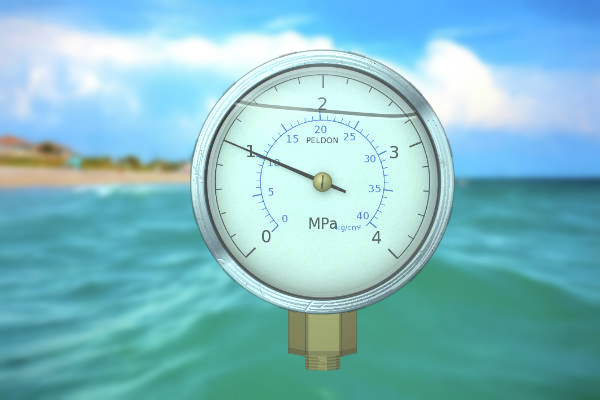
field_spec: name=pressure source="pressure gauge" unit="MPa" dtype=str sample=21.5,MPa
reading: 1,MPa
